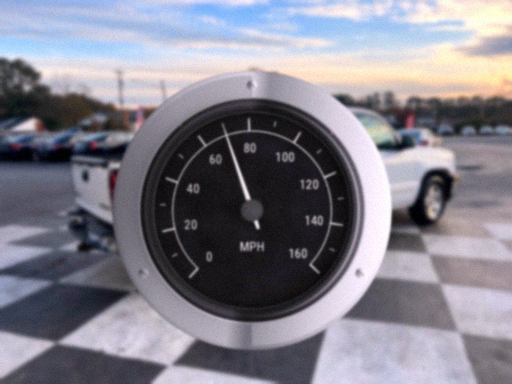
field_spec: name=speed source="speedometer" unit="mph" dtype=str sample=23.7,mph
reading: 70,mph
